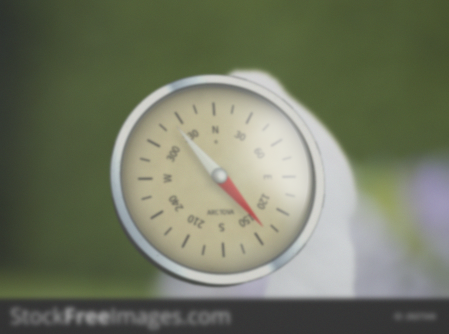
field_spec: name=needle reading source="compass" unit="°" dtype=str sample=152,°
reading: 142.5,°
